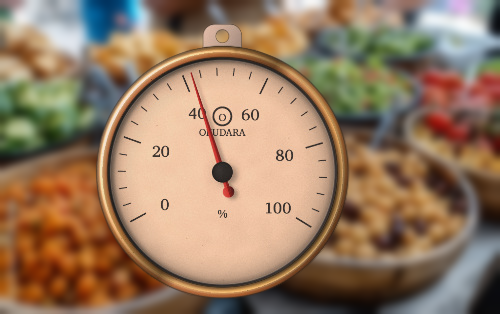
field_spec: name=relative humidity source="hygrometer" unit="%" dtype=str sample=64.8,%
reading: 42,%
